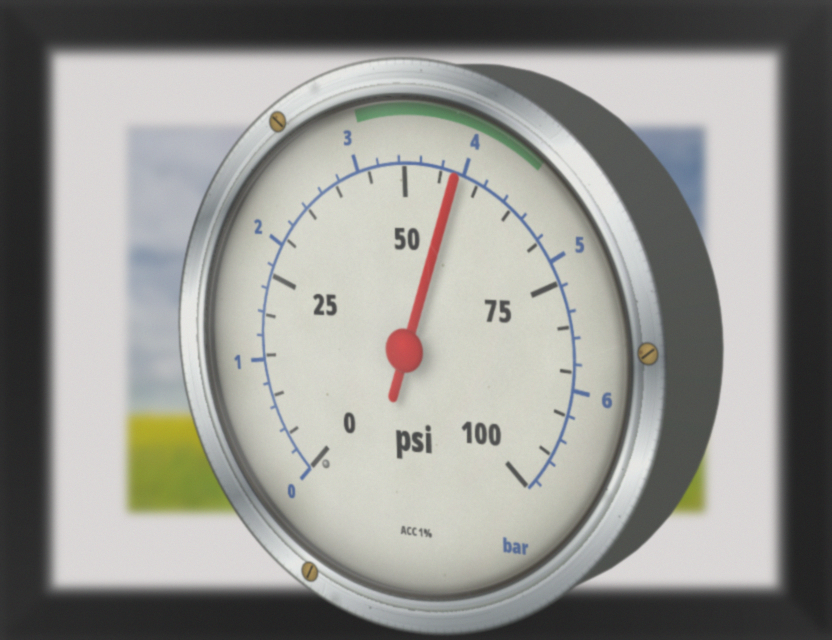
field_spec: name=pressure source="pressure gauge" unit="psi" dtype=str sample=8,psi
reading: 57.5,psi
